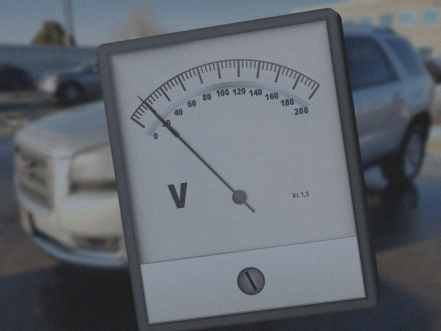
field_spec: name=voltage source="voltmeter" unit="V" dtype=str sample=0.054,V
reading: 20,V
